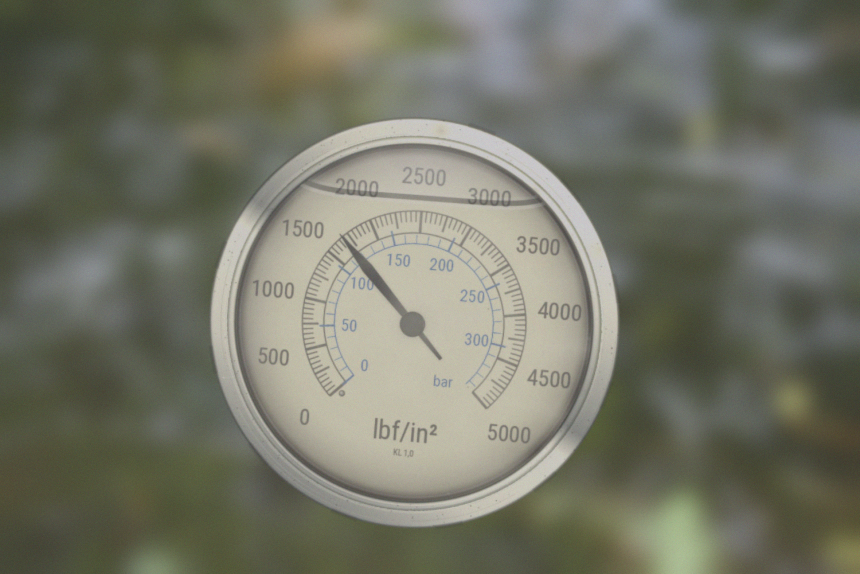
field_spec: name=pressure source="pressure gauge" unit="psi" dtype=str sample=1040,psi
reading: 1700,psi
